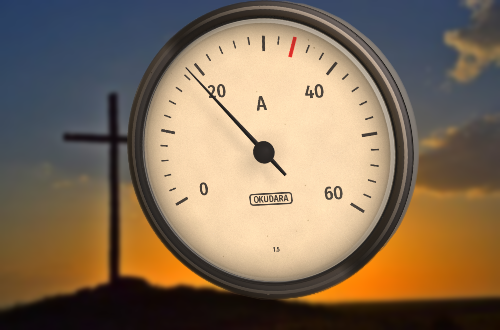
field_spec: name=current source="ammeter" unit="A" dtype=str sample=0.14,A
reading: 19,A
